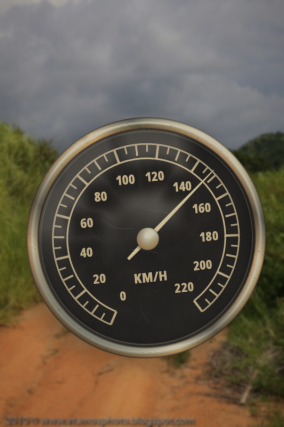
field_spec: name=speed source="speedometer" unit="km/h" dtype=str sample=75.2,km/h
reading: 147.5,km/h
